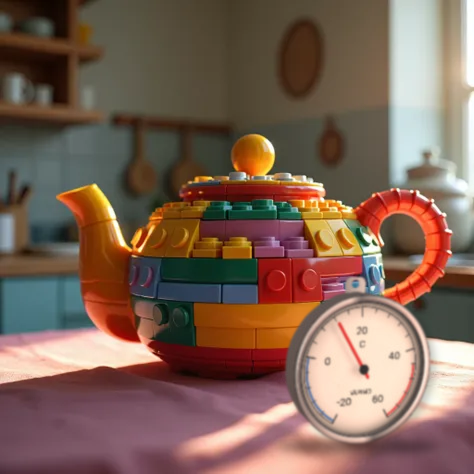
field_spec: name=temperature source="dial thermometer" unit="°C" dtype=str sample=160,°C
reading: 12,°C
